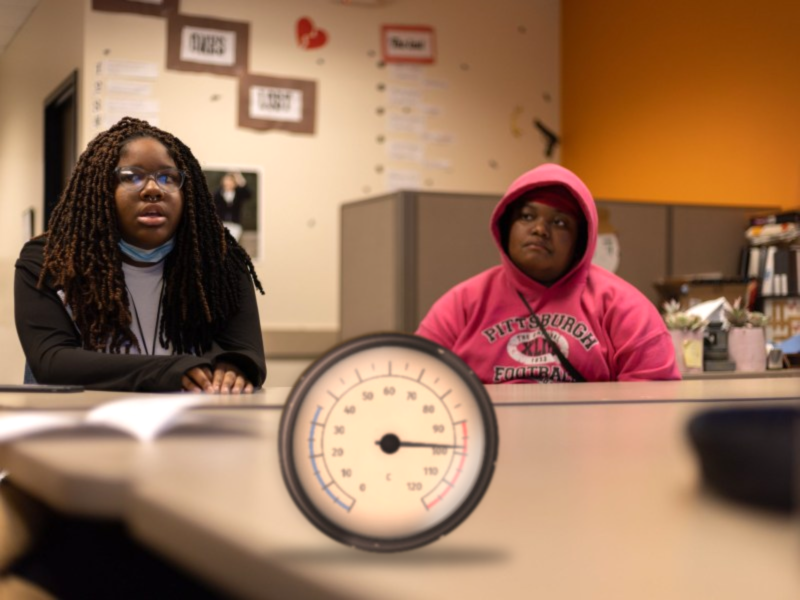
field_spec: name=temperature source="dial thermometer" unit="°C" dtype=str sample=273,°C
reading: 97.5,°C
